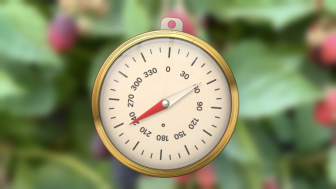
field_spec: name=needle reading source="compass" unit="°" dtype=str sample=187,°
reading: 235,°
